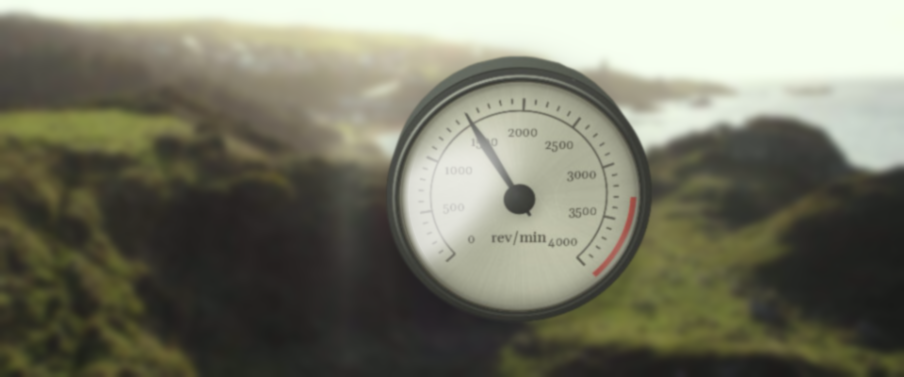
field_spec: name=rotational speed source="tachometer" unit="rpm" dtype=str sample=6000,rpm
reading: 1500,rpm
